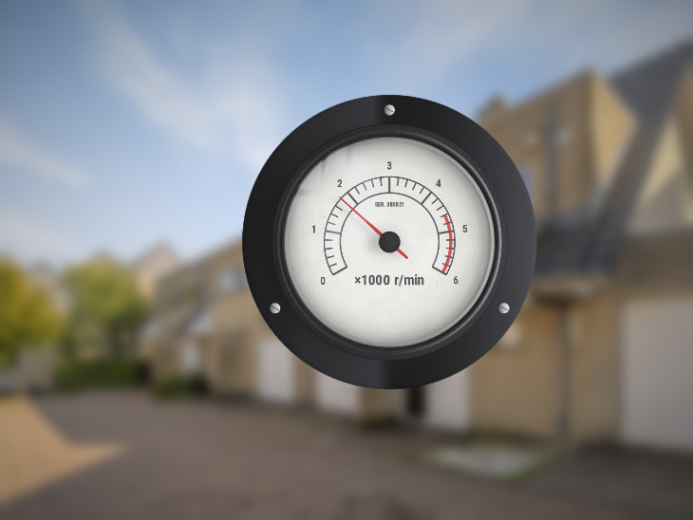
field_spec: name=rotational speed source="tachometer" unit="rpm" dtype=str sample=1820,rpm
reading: 1800,rpm
